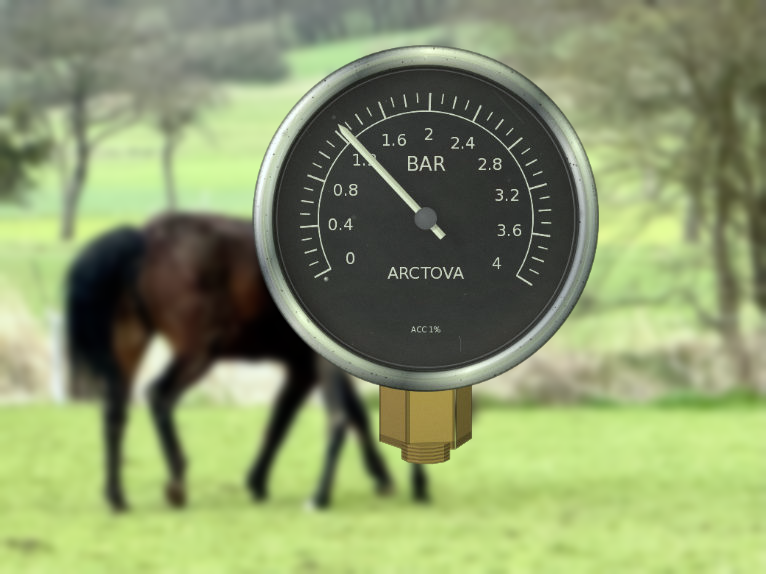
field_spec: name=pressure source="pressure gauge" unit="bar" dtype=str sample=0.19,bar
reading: 1.25,bar
